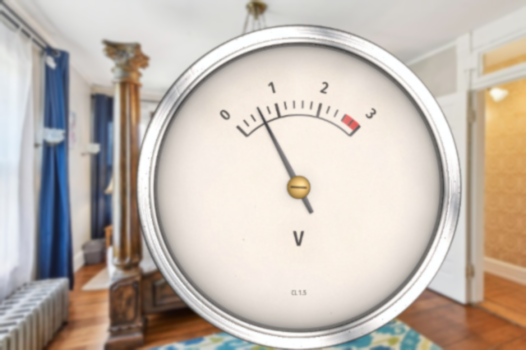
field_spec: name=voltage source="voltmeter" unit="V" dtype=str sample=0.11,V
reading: 0.6,V
